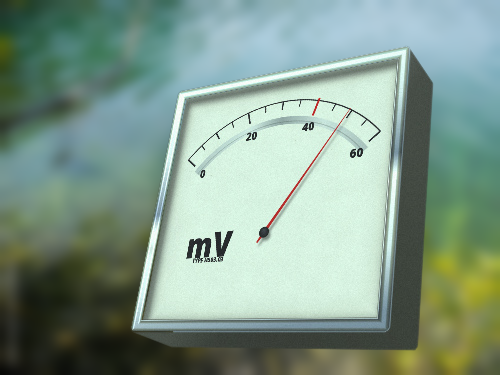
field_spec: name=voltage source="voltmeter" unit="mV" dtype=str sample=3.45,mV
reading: 50,mV
